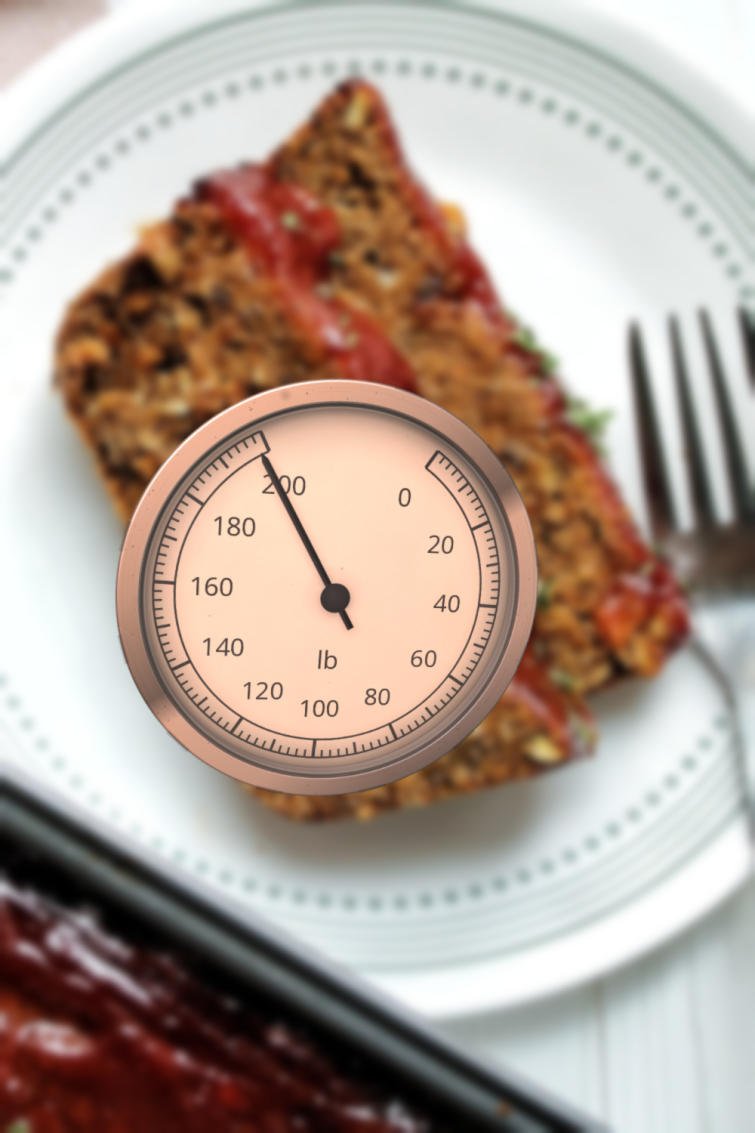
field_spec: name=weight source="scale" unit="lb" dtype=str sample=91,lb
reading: 198,lb
